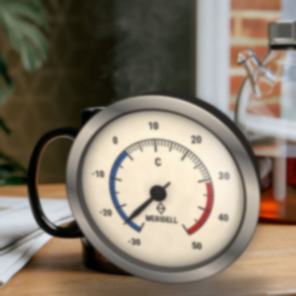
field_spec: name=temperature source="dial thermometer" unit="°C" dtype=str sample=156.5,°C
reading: -25,°C
